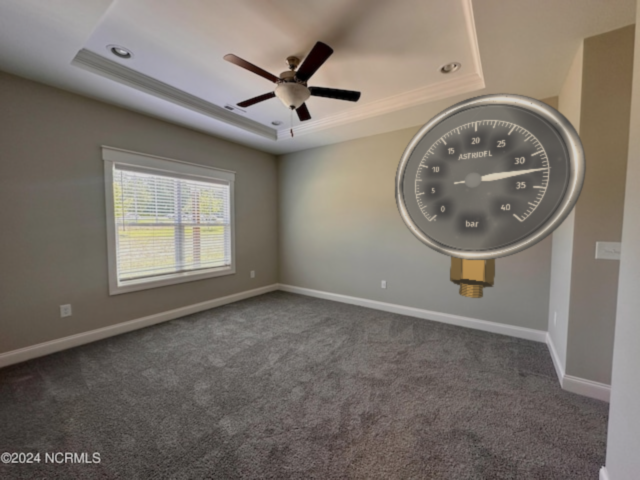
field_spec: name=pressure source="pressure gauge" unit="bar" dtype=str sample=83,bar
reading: 32.5,bar
